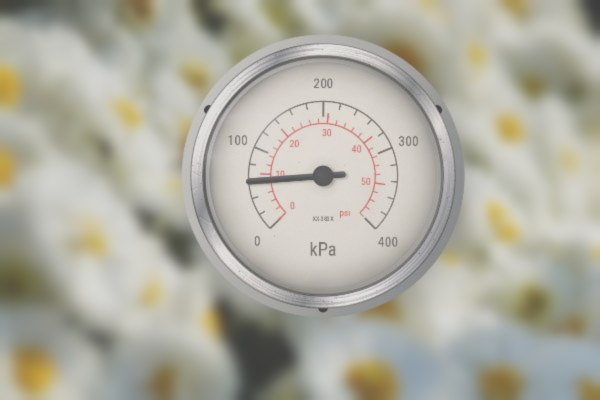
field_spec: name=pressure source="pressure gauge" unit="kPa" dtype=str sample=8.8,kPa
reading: 60,kPa
